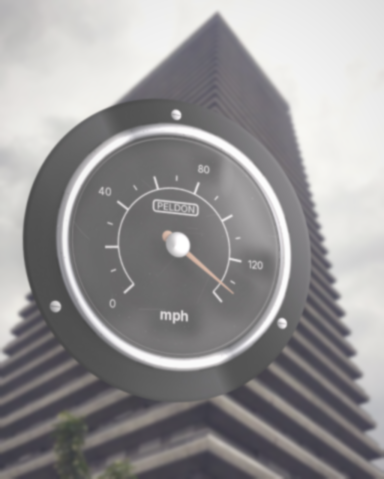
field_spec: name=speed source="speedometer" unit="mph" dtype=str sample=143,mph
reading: 135,mph
